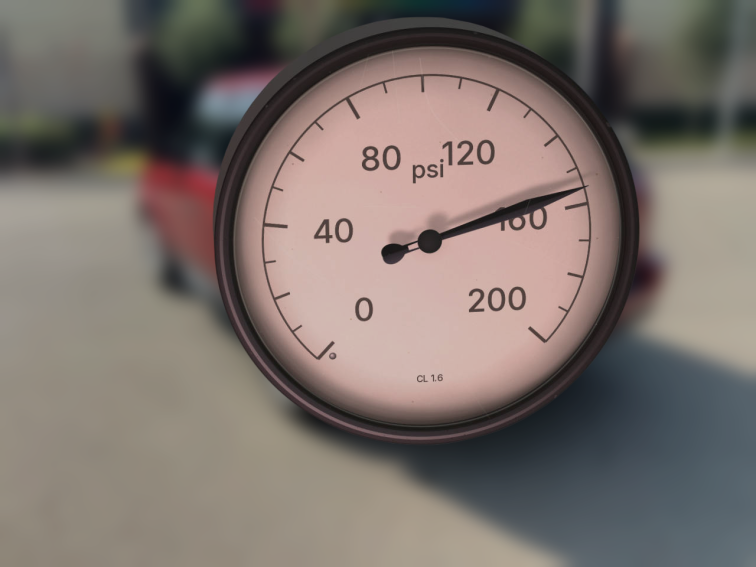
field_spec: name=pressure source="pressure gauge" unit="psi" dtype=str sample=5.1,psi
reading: 155,psi
